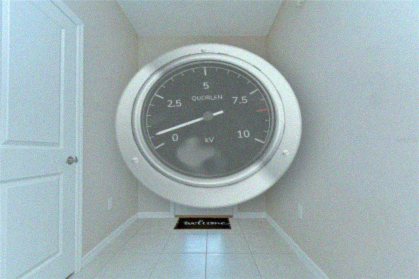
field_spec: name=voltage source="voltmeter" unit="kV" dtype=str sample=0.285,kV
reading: 0.5,kV
